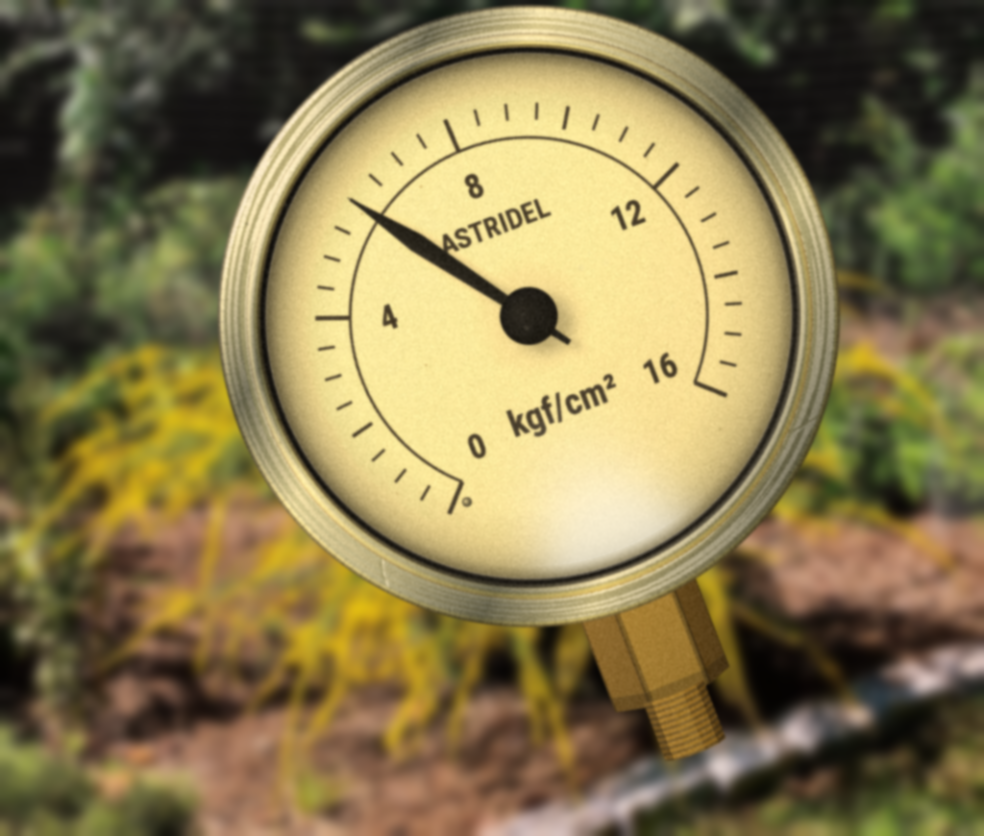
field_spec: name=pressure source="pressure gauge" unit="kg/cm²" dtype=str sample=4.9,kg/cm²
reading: 6,kg/cm²
